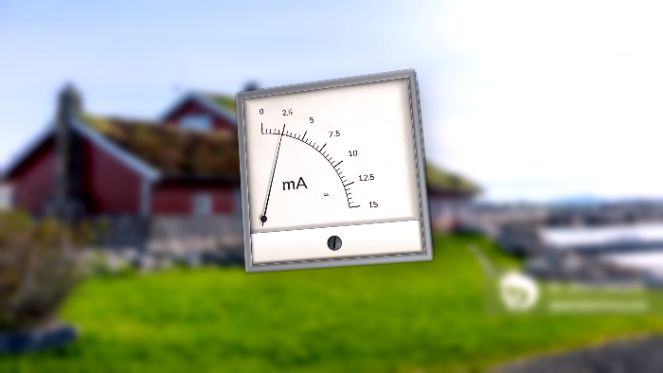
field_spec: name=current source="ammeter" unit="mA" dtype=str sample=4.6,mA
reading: 2.5,mA
